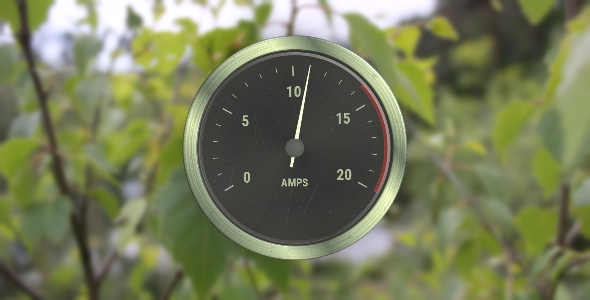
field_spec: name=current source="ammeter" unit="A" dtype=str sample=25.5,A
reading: 11,A
